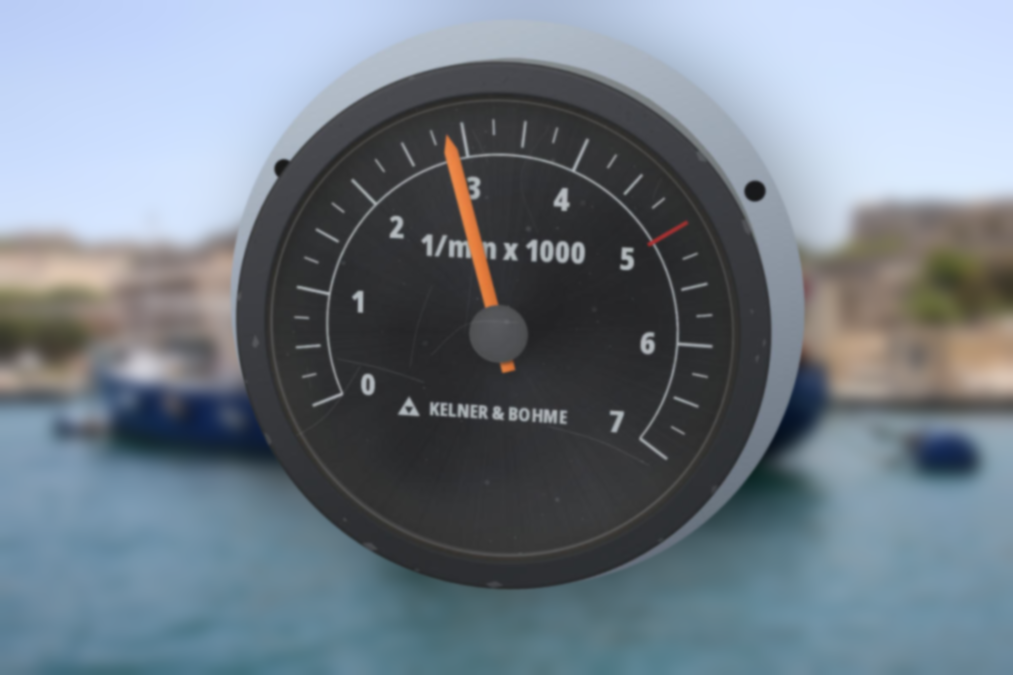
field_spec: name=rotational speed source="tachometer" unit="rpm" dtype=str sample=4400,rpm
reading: 2875,rpm
